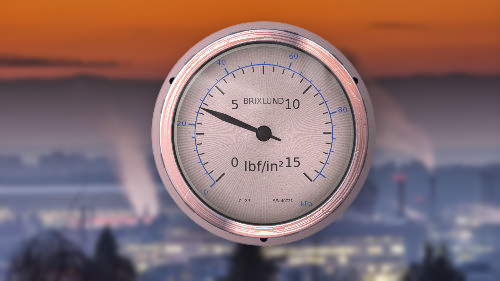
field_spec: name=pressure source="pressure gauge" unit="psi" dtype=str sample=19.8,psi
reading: 3.75,psi
